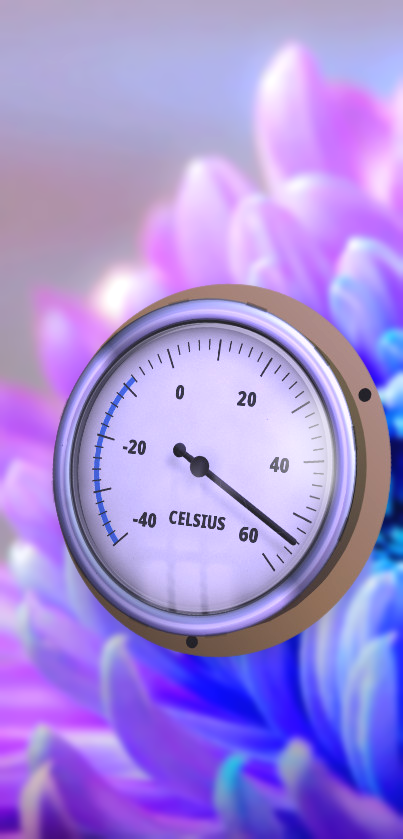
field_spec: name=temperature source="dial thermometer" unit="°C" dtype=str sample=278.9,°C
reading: 54,°C
